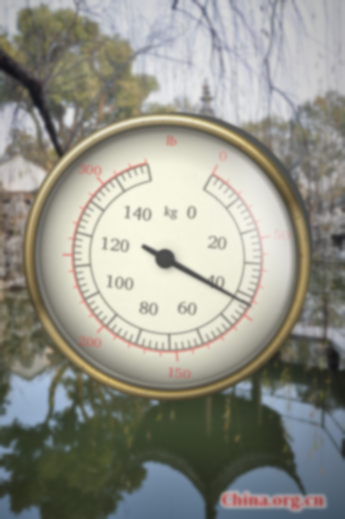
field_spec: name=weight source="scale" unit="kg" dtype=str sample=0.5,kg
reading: 42,kg
